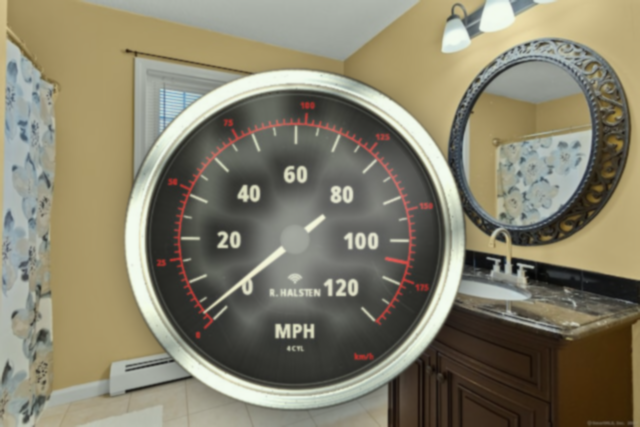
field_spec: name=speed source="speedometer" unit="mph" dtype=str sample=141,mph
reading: 2.5,mph
